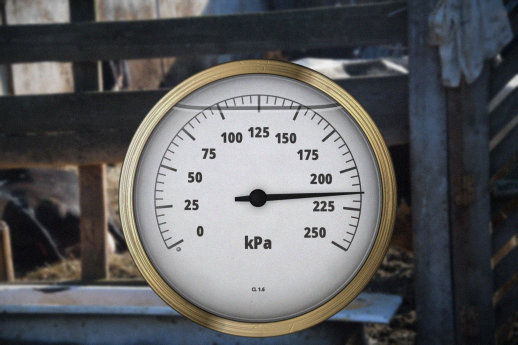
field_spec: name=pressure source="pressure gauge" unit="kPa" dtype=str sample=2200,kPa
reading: 215,kPa
